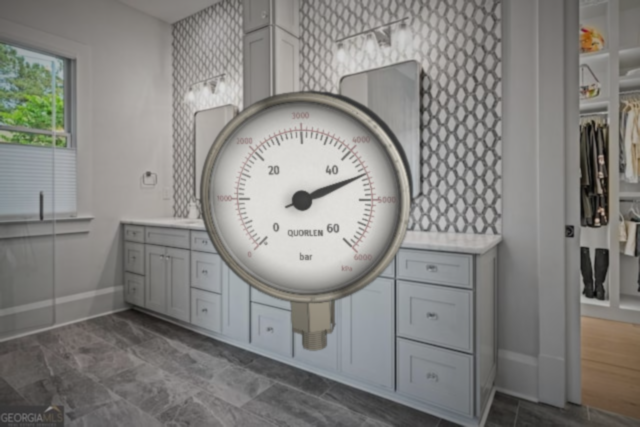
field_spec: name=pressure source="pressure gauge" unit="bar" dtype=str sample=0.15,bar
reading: 45,bar
